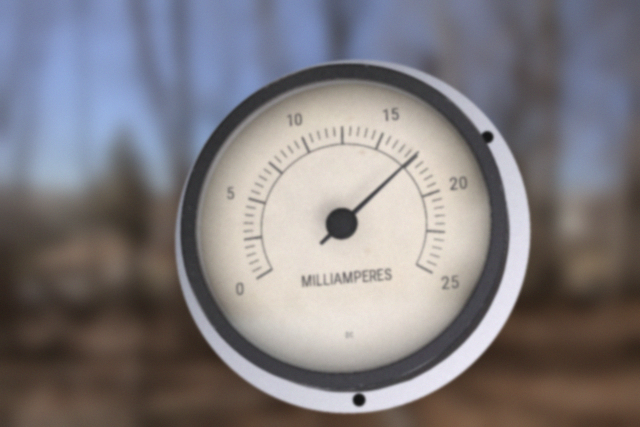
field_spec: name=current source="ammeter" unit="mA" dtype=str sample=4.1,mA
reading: 17.5,mA
